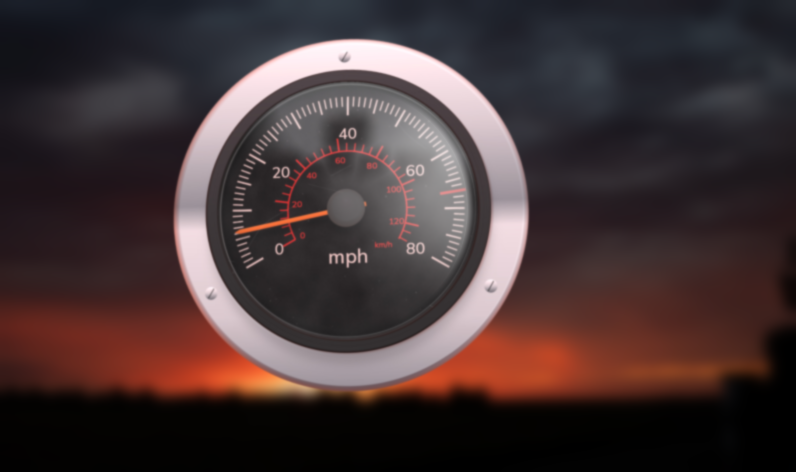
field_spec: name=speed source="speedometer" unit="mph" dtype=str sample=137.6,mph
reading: 6,mph
